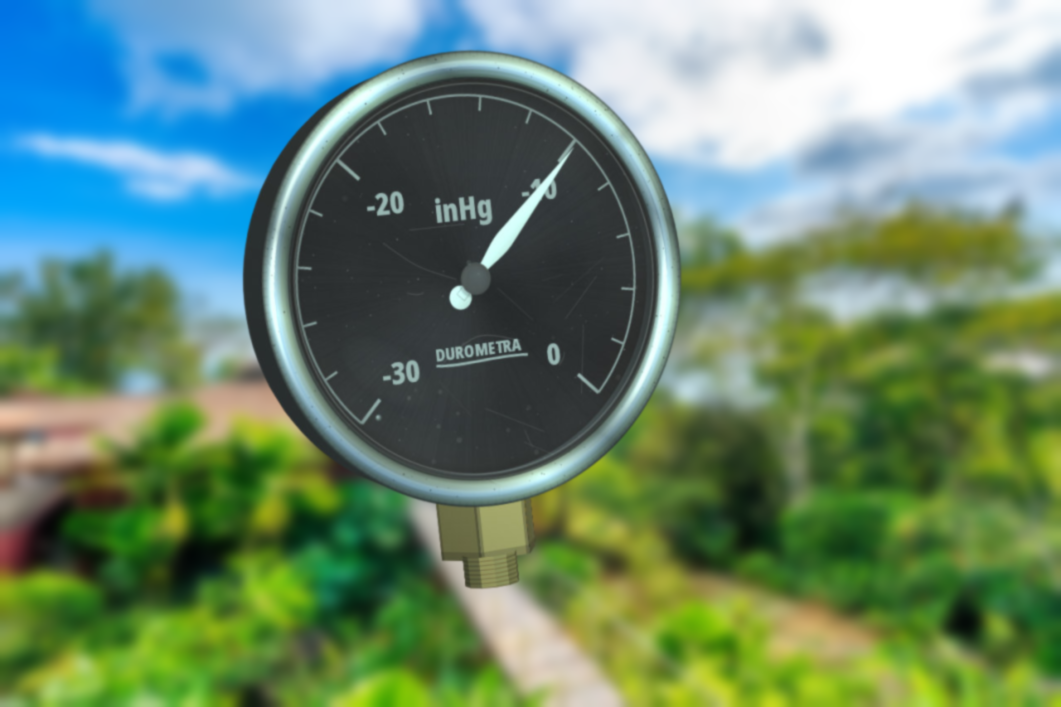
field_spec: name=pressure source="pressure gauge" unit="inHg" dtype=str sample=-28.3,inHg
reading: -10,inHg
